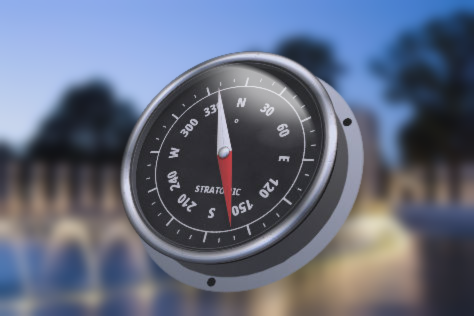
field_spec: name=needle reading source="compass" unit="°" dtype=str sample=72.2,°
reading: 160,°
